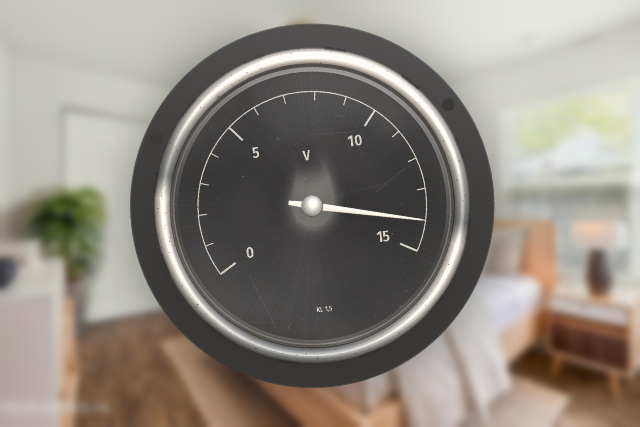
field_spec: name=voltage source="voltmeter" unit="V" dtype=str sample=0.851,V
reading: 14,V
